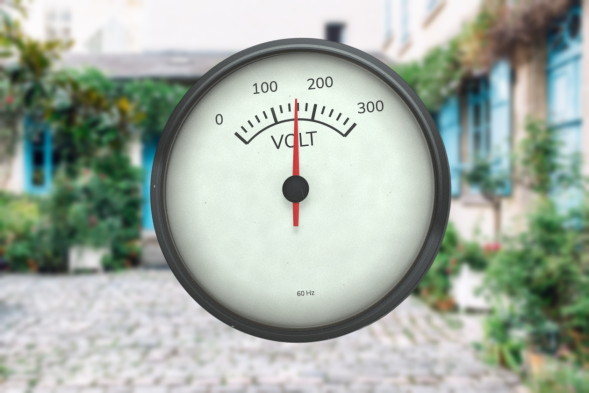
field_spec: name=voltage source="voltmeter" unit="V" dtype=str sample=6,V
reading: 160,V
